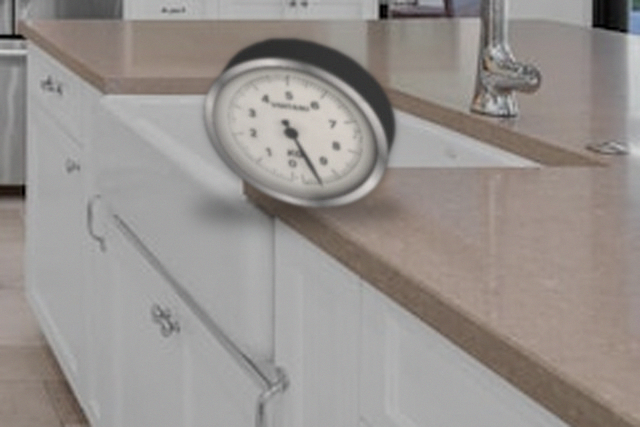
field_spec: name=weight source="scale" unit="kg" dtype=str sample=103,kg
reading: 9.5,kg
